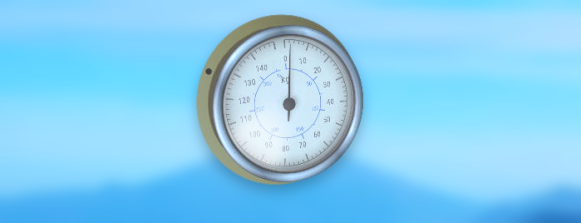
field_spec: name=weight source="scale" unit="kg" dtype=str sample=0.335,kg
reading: 2,kg
